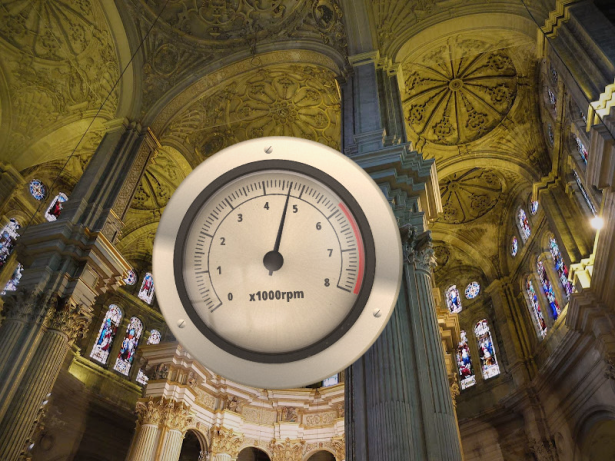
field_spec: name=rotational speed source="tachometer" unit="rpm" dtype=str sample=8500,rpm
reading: 4700,rpm
